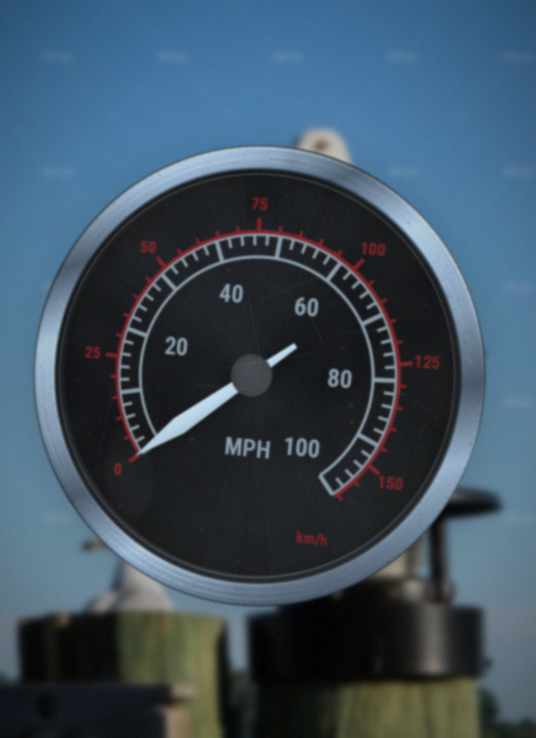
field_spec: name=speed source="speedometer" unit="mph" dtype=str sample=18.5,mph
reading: 0,mph
